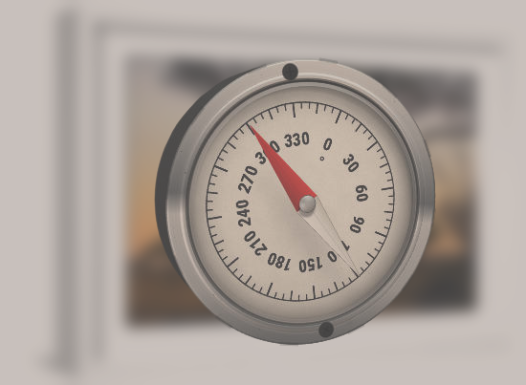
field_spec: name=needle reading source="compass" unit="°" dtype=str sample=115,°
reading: 300,°
